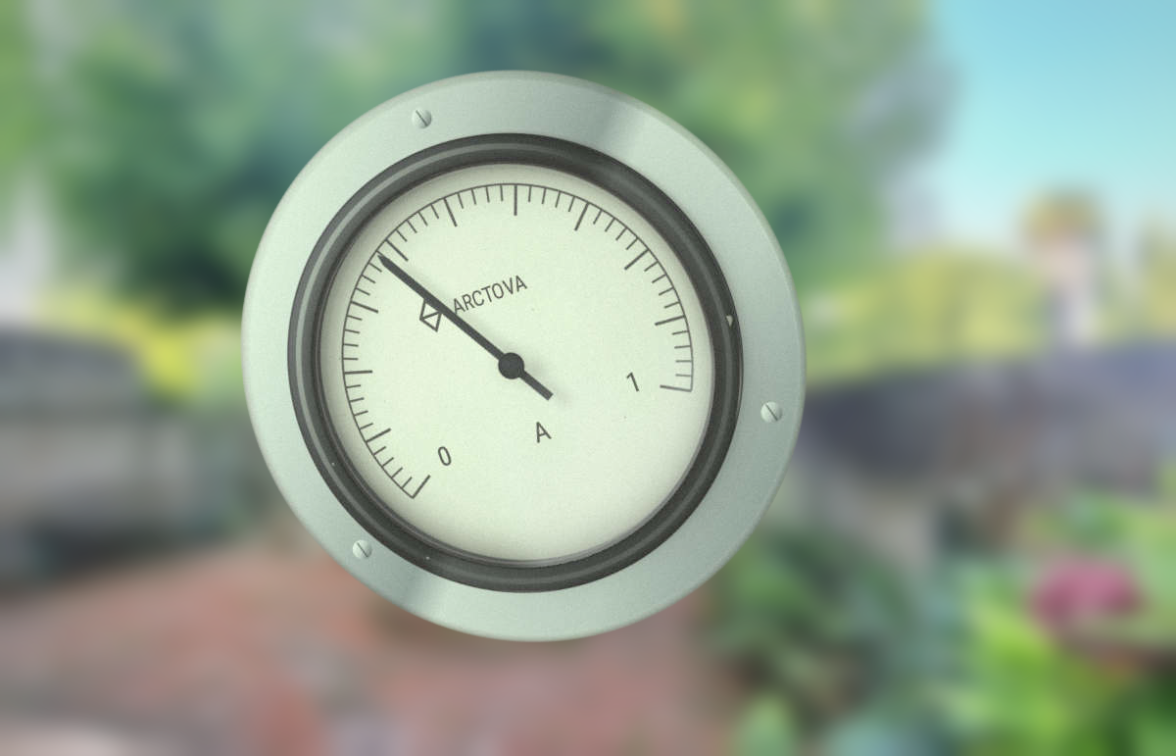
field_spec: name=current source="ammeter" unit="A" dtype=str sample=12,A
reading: 0.38,A
